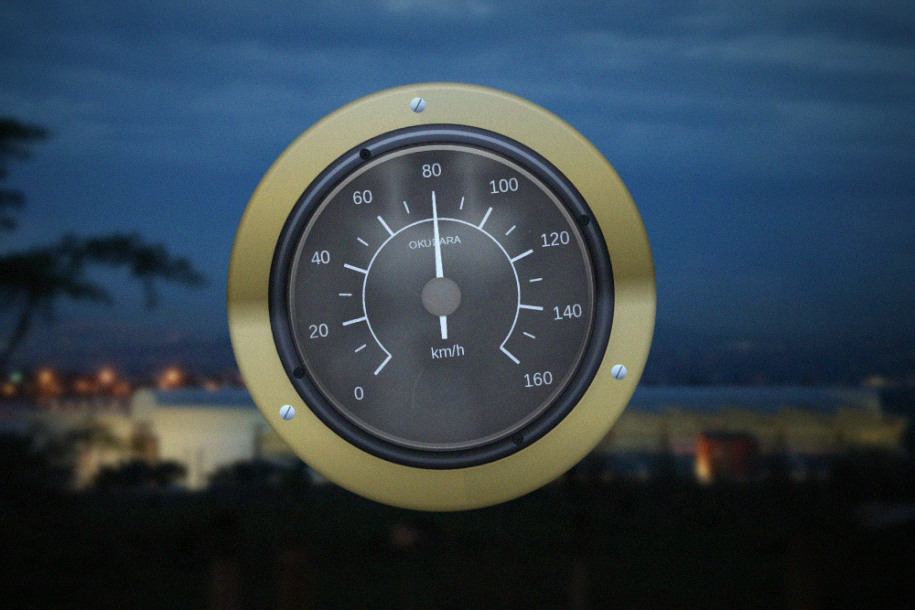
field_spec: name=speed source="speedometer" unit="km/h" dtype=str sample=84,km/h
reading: 80,km/h
